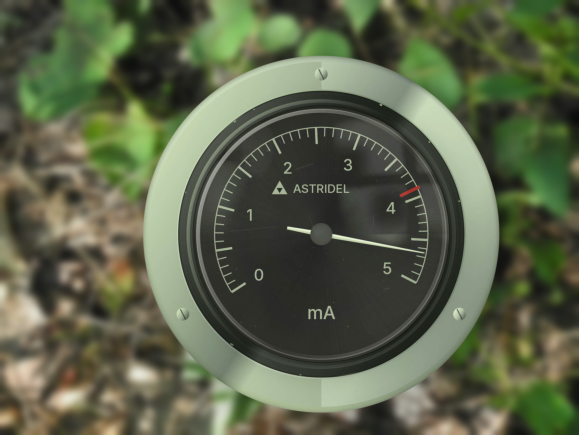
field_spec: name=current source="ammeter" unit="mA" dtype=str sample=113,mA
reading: 4.65,mA
